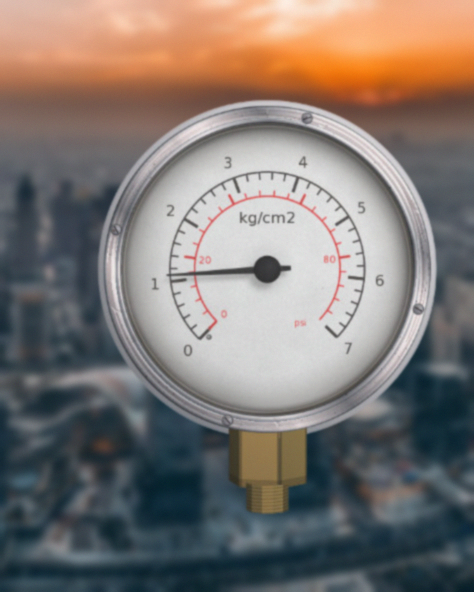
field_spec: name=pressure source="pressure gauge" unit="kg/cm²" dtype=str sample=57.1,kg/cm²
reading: 1.1,kg/cm²
